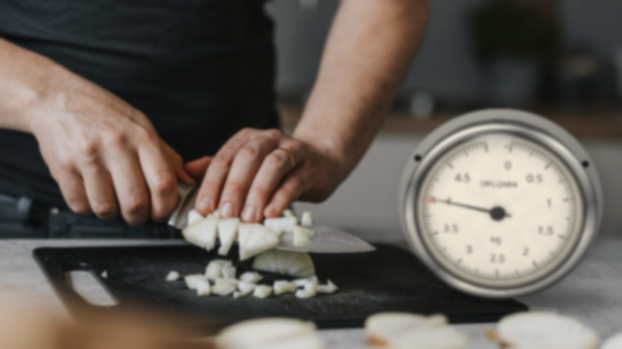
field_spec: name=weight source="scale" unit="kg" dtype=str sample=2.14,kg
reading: 4,kg
